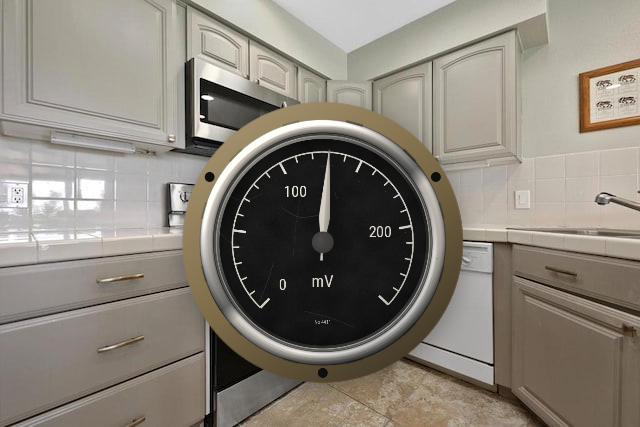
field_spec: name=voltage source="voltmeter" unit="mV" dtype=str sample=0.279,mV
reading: 130,mV
